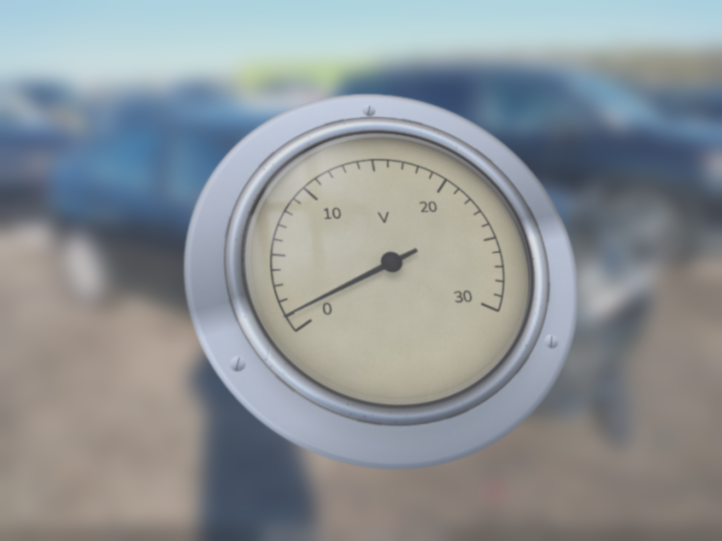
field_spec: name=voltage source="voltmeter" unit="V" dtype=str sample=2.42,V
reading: 1,V
